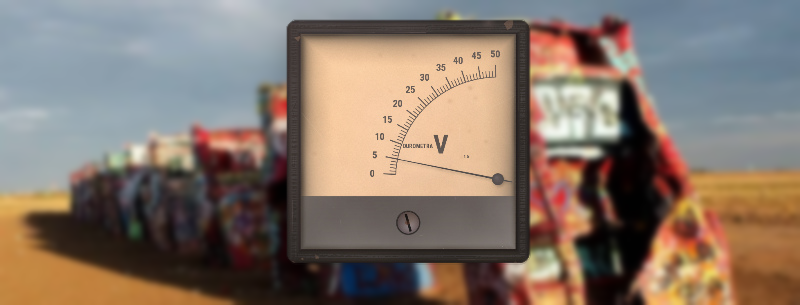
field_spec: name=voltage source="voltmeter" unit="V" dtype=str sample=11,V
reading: 5,V
